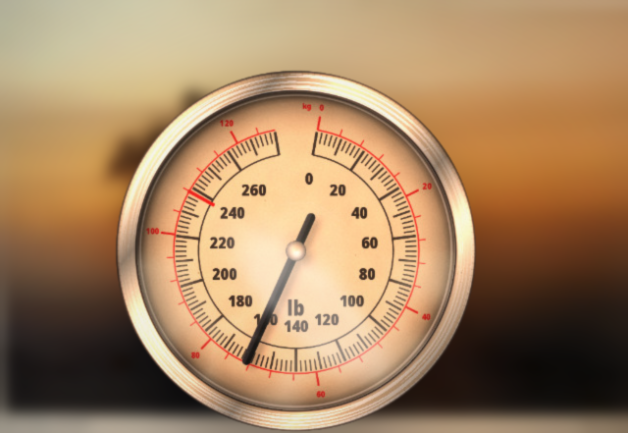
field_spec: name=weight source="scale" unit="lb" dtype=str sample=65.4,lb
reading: 160,lb
